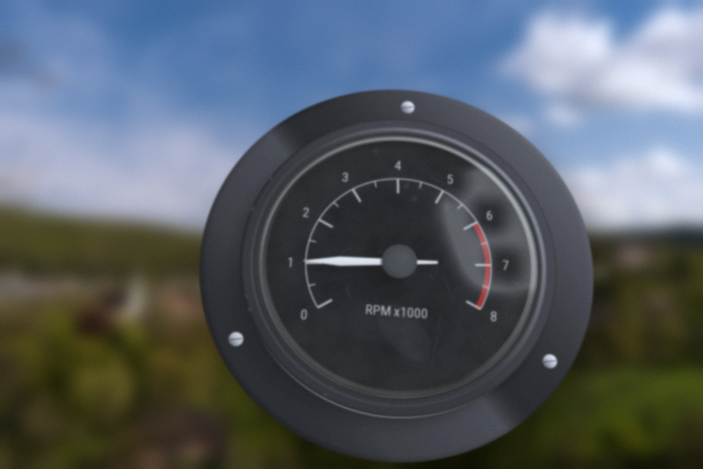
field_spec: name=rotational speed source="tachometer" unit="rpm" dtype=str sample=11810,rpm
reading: 1000,rpm
